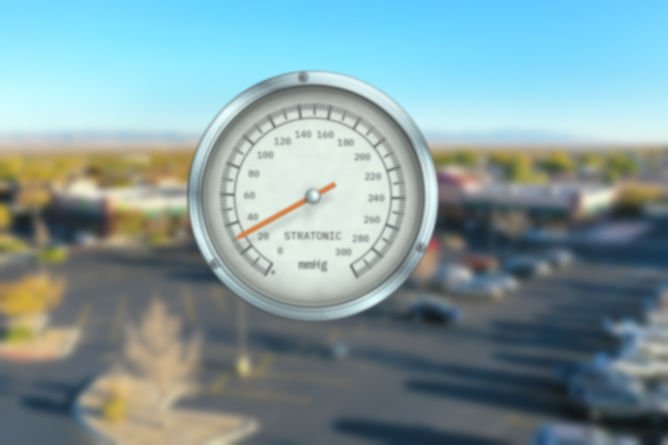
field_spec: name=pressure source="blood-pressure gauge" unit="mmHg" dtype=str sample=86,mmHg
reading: 30,mmHg
